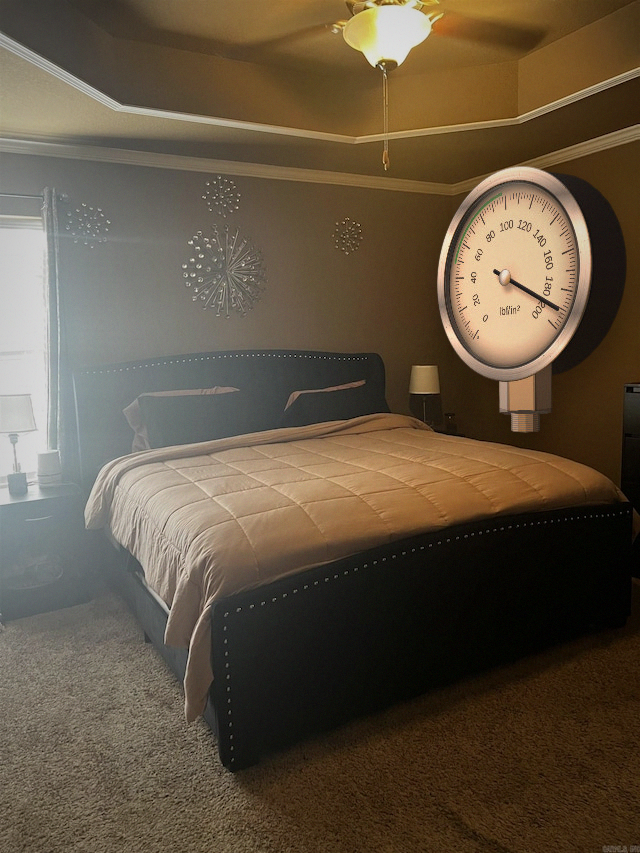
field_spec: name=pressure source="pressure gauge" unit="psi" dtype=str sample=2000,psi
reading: 190,psi
